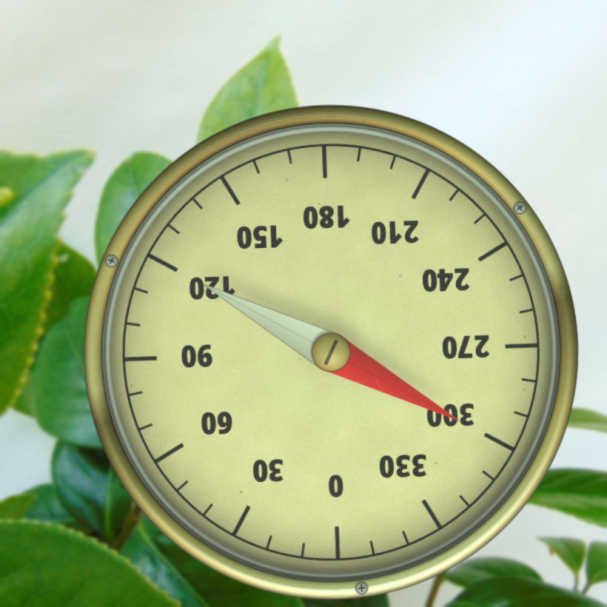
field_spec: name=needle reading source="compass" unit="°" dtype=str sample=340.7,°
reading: 300,°
